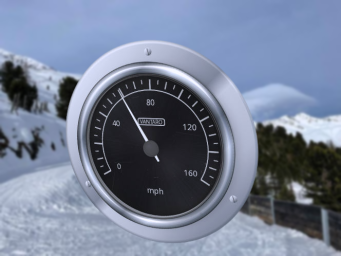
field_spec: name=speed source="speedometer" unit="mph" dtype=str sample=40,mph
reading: 60,mph
